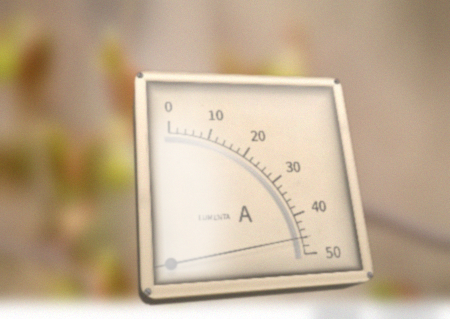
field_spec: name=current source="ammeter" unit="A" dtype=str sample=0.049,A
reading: 46,A
